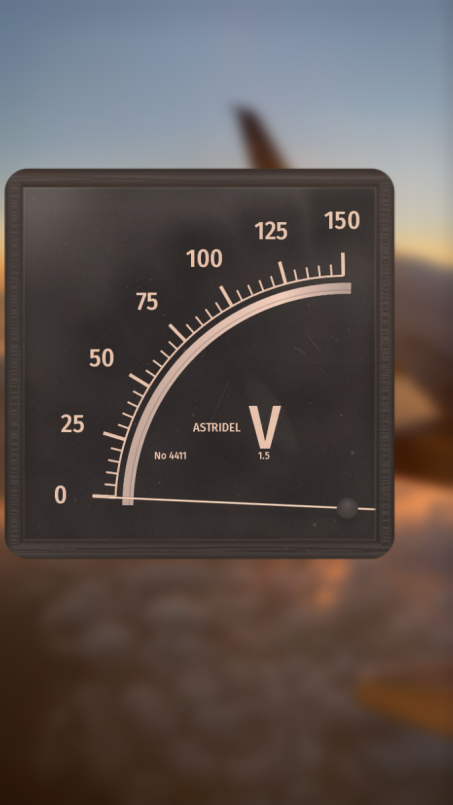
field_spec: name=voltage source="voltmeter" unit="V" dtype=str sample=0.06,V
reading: 0,V
